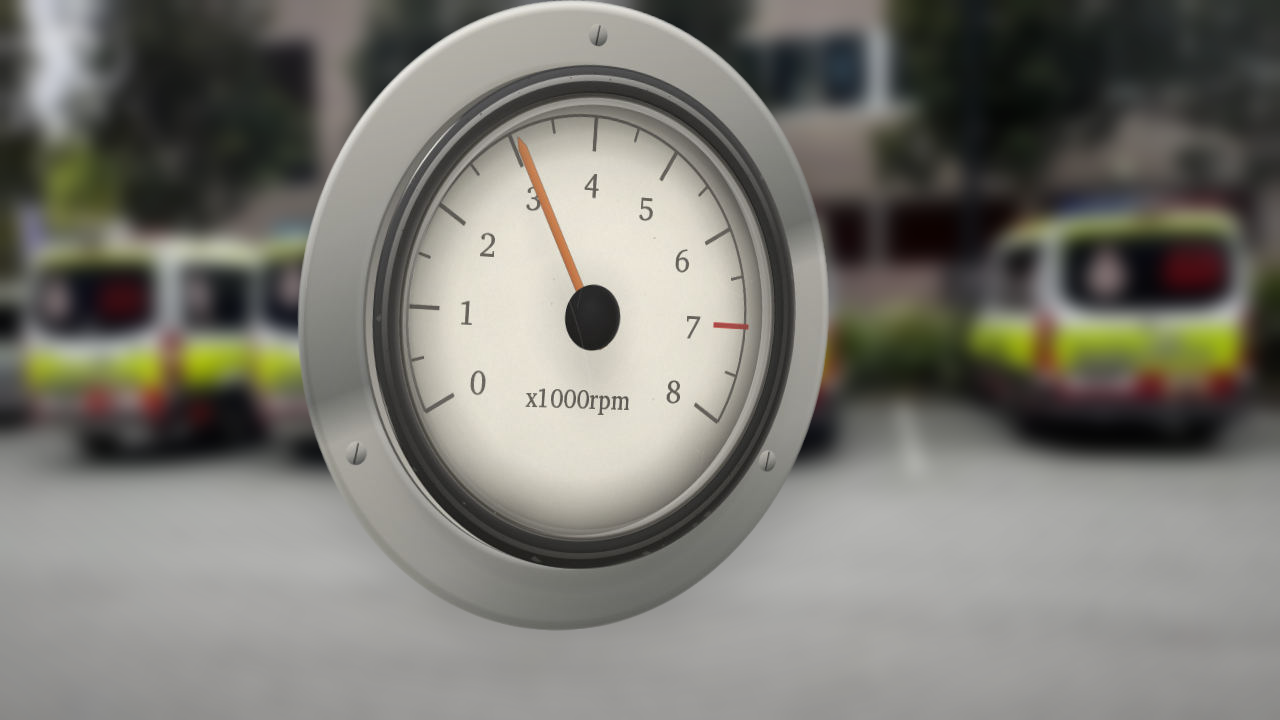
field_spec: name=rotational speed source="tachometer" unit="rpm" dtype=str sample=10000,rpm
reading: 3000,rpm
